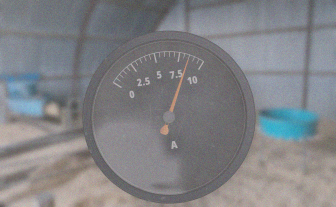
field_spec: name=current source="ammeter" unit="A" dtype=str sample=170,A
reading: 8.5,A
